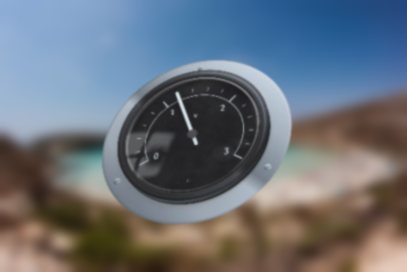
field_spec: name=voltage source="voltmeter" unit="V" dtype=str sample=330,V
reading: 1.2,V
